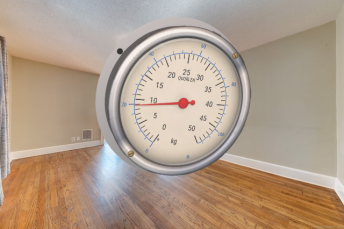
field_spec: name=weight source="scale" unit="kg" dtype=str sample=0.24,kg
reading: 9,kg
